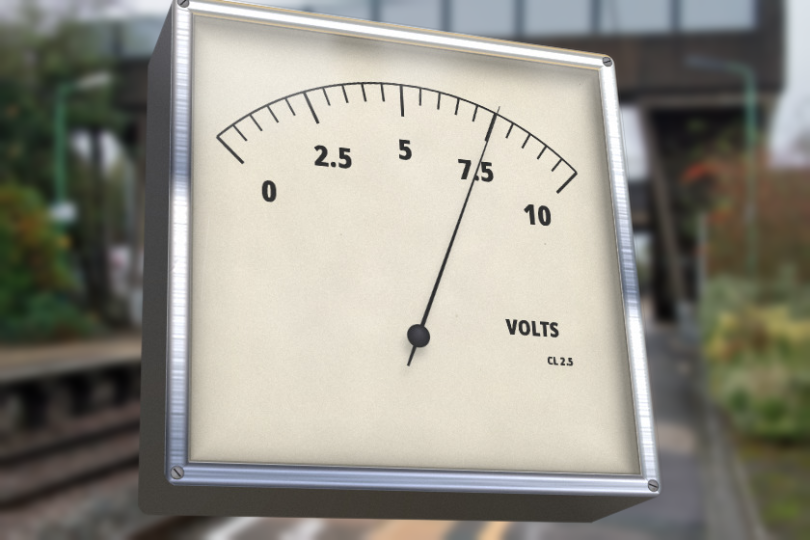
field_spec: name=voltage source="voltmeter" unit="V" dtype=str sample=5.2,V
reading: 7.5,V
